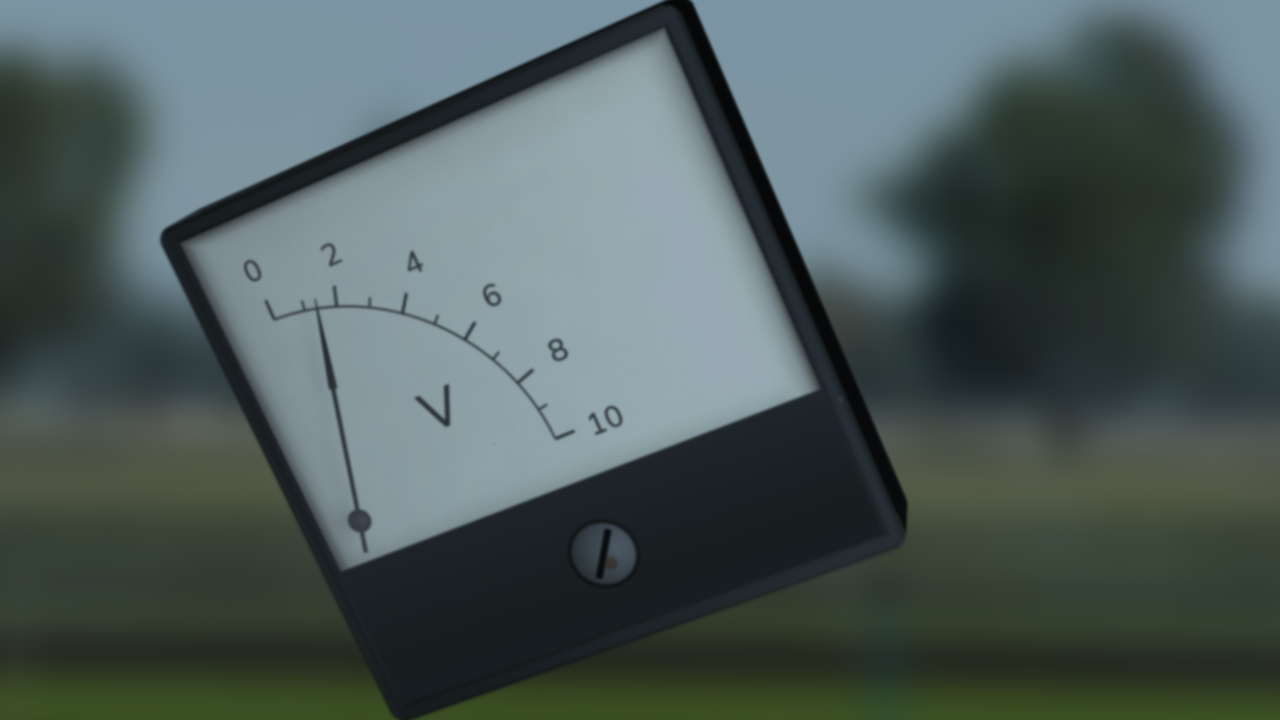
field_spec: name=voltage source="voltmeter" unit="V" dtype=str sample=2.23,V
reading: 1.5,V
